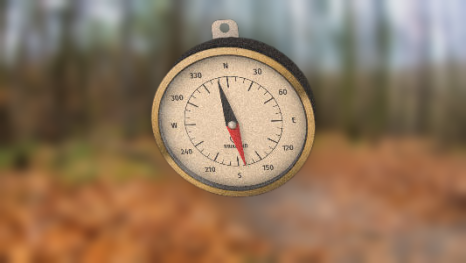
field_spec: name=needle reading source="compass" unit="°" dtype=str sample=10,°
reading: 170,°
